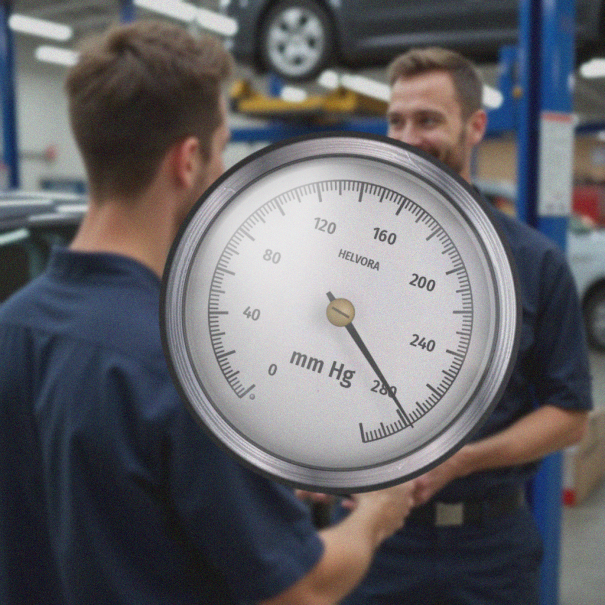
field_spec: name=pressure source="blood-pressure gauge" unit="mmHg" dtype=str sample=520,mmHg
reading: 278,mmHg
